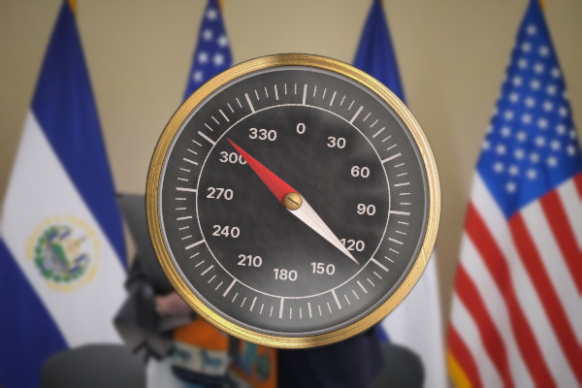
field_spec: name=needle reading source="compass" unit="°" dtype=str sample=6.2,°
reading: 307.5,°
